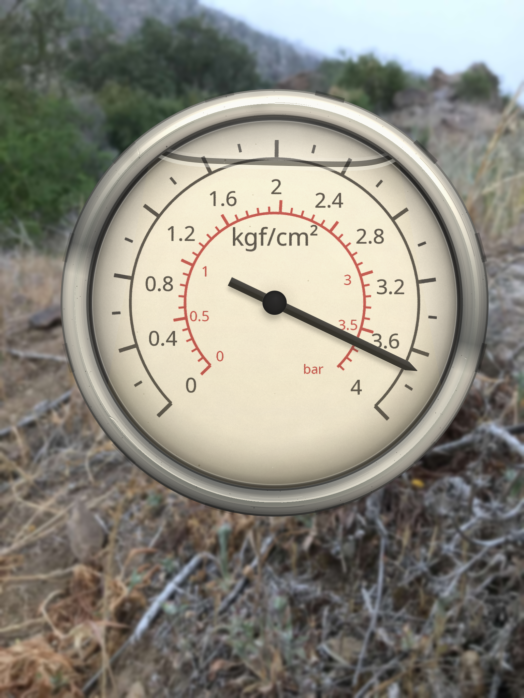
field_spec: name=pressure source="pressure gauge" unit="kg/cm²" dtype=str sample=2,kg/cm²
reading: 3.7,kg/cm²
